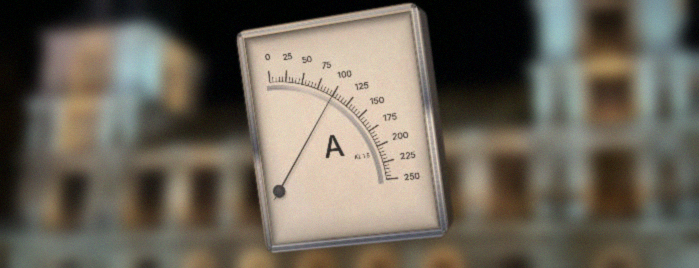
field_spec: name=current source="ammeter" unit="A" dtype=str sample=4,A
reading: 100,A
